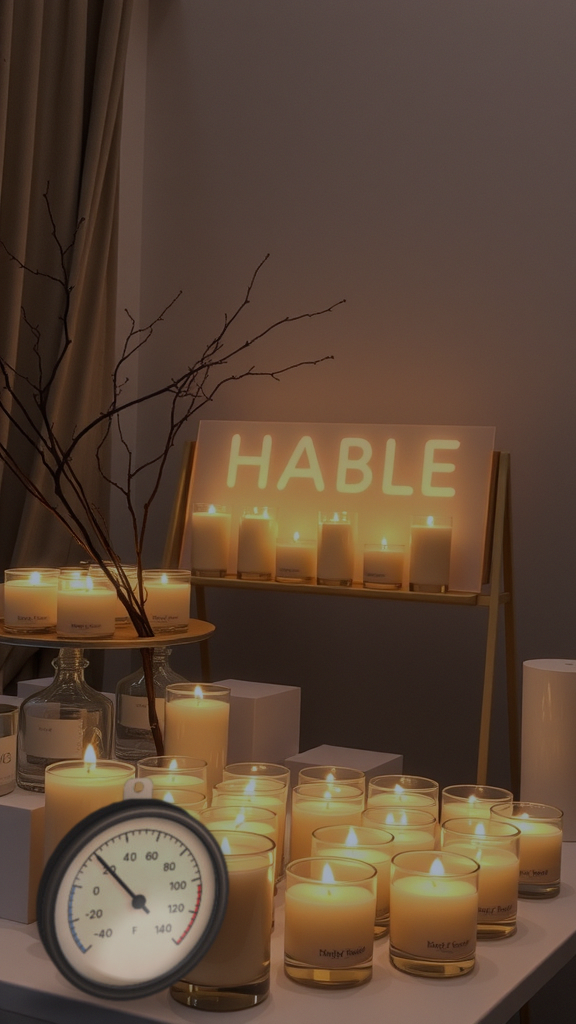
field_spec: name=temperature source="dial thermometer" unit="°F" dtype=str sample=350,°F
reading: 20,°F
